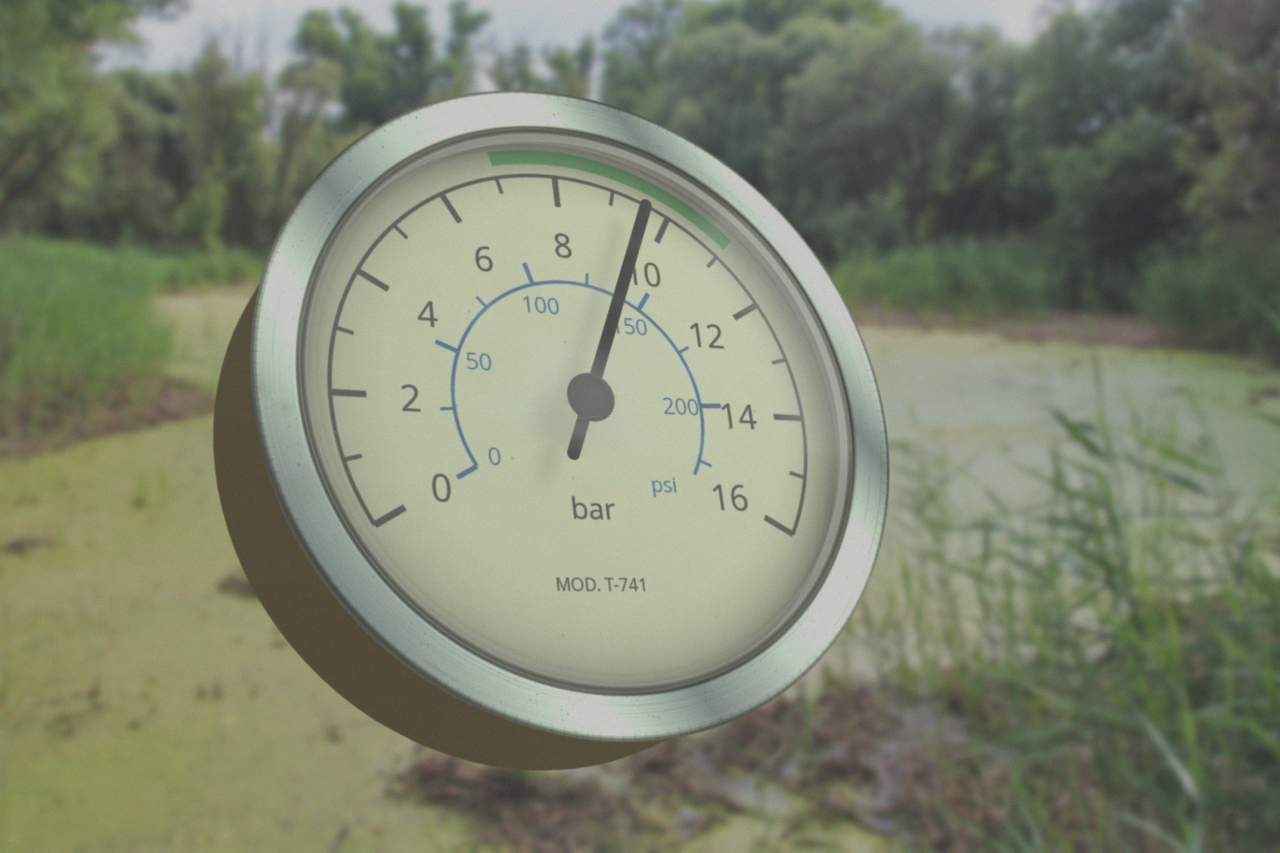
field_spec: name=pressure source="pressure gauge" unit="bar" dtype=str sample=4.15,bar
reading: 9.5,bar
